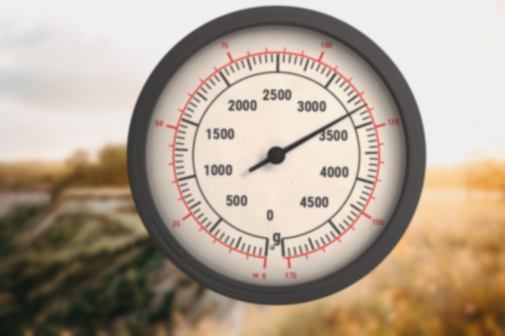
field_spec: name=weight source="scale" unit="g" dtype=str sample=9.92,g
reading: 3350,g
